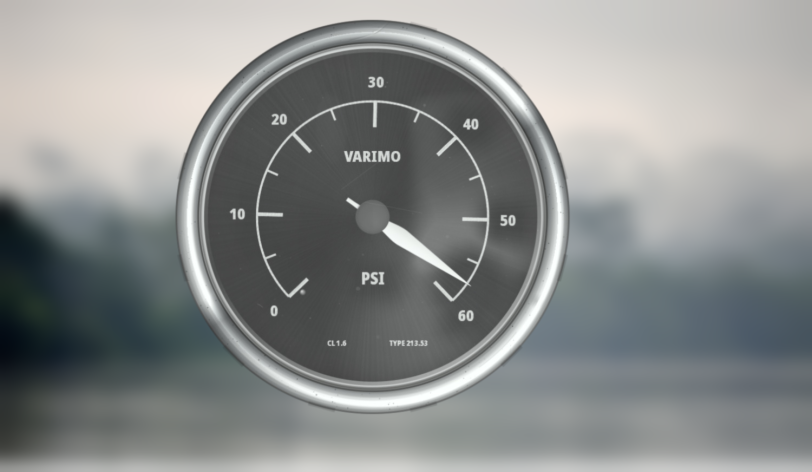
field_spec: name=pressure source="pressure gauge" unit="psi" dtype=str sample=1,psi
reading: 57.5,psi
